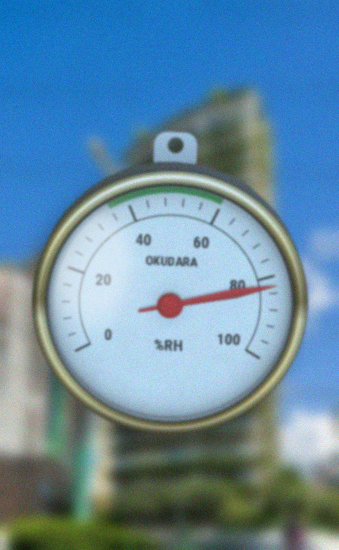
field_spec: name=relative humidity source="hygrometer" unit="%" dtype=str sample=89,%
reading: 82,%
